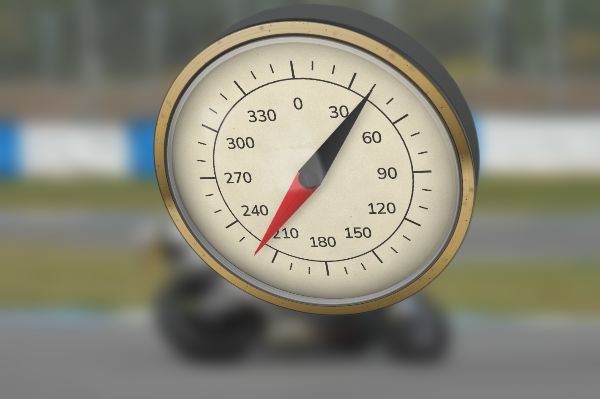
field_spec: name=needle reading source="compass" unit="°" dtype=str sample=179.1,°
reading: 220,°
